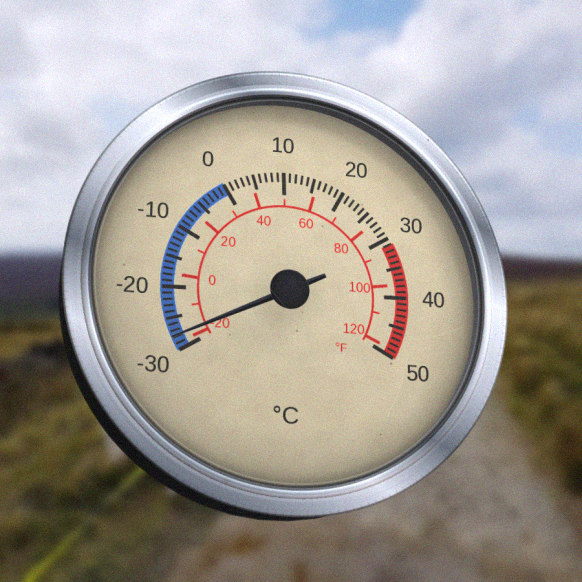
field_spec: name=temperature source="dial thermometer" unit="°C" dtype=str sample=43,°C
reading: -28,°C
